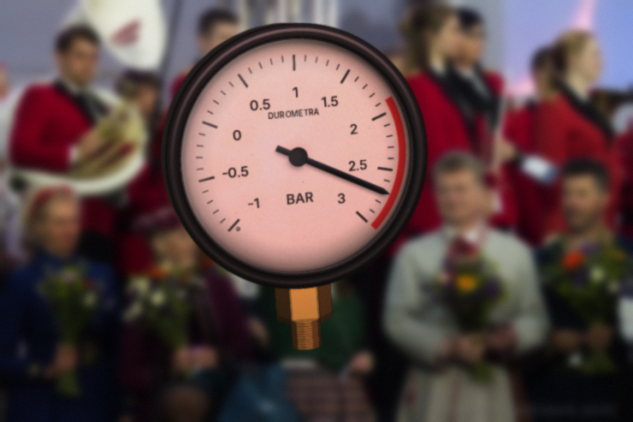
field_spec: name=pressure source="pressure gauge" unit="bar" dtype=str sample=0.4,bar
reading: 2.7,bar
